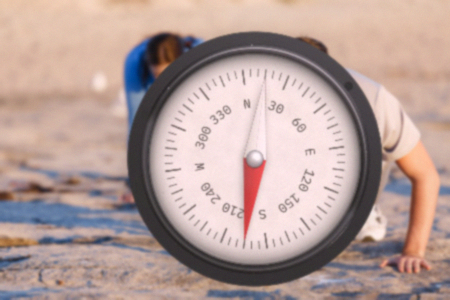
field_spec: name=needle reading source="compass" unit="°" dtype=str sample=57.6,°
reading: 195,°
